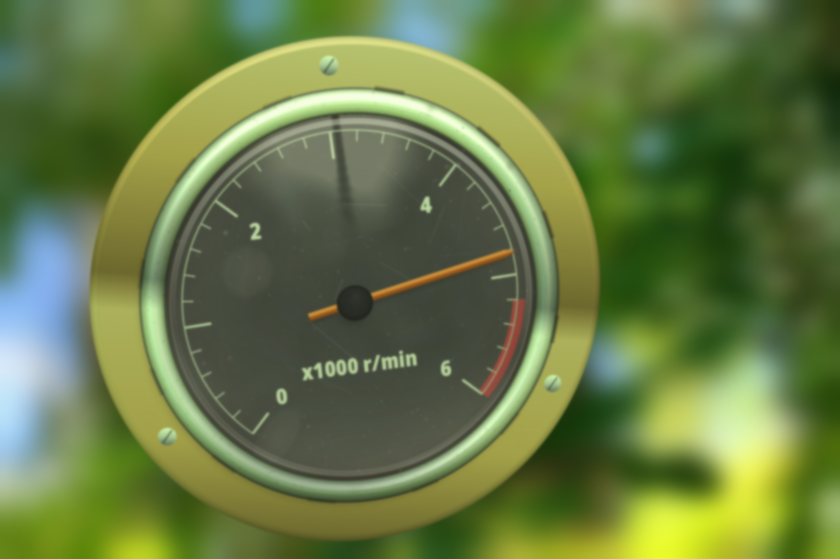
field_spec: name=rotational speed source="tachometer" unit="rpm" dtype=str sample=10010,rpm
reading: 4800,rpm
